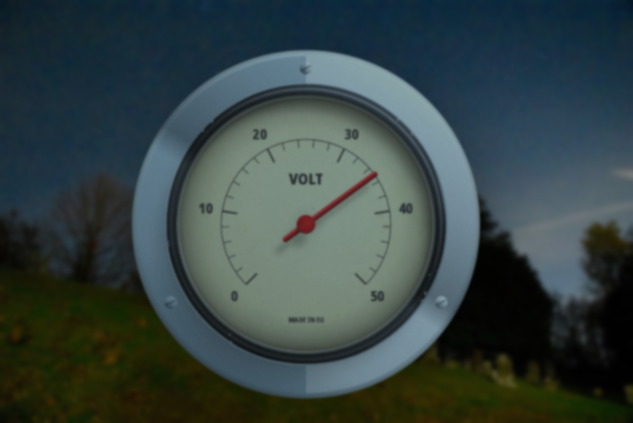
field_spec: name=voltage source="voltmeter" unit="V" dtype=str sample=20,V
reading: 35,V
